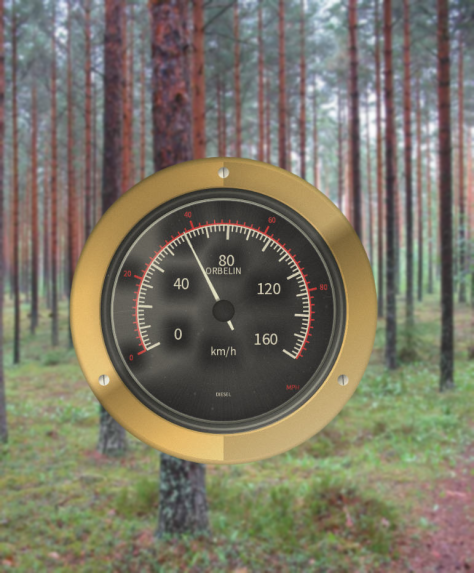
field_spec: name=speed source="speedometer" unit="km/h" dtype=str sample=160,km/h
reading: 60,km/h
